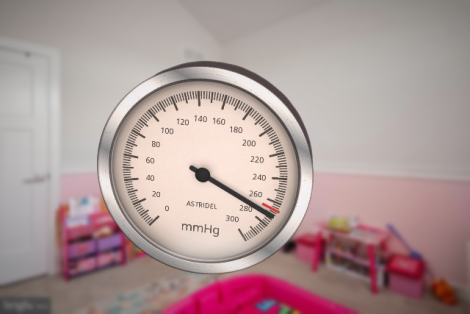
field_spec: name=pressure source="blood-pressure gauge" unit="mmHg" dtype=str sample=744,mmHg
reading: 270,mmHg
